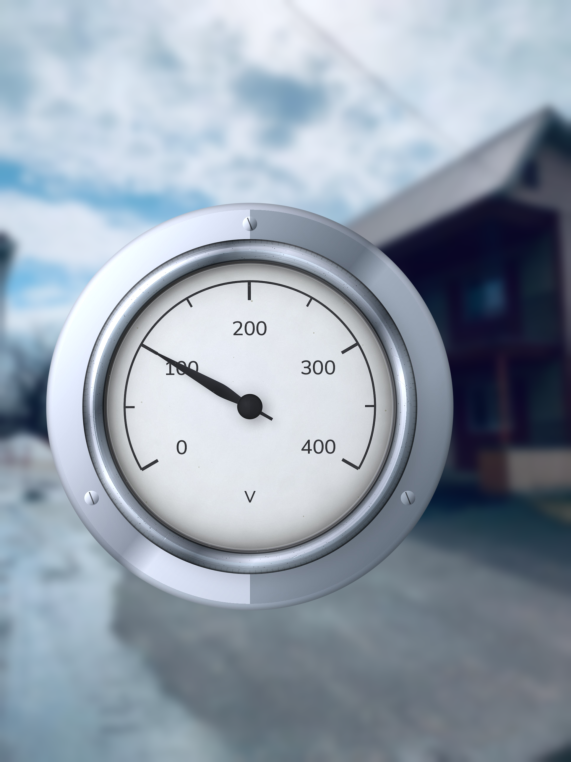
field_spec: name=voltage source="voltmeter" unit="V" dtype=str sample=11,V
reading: 100,V
